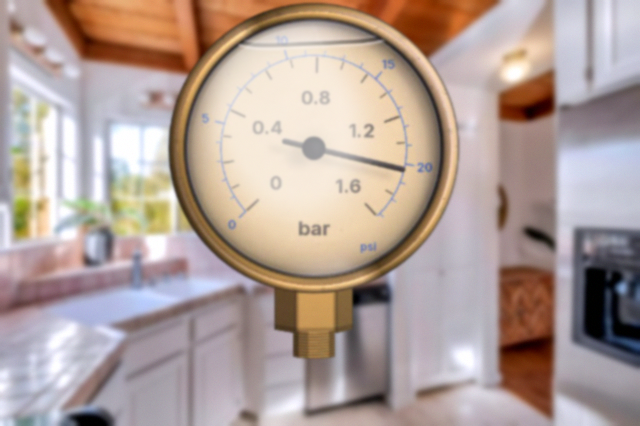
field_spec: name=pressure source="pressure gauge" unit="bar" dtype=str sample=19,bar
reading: 1.4,bar
